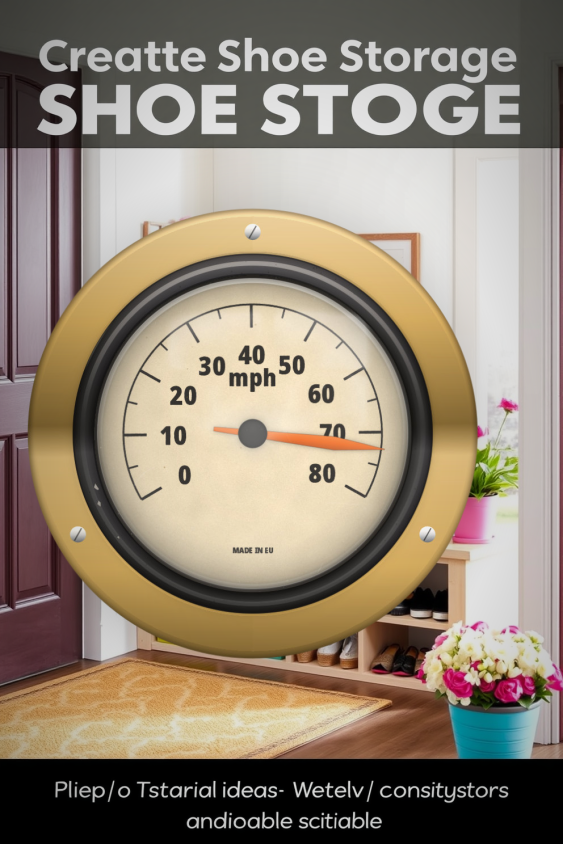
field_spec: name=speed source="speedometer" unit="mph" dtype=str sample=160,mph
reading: 72.5,mph
